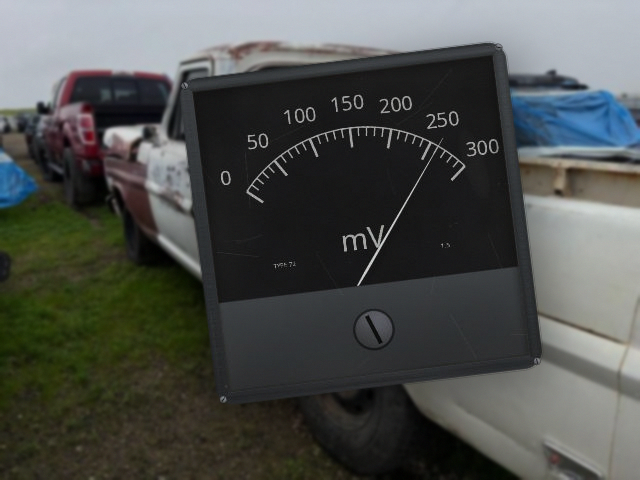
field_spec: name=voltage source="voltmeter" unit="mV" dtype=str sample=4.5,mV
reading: 260,mV
